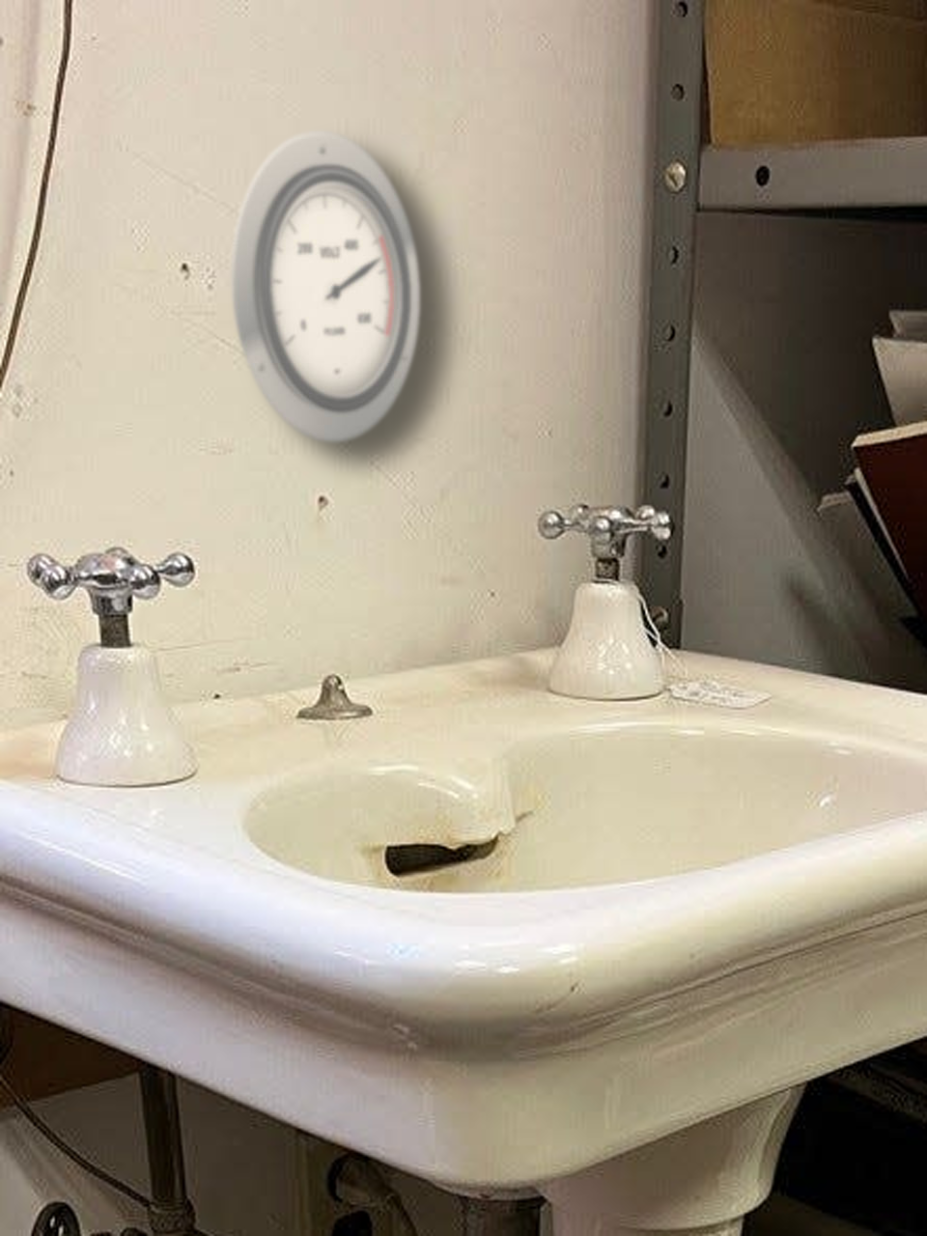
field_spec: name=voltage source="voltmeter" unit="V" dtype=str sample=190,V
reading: 475,V
